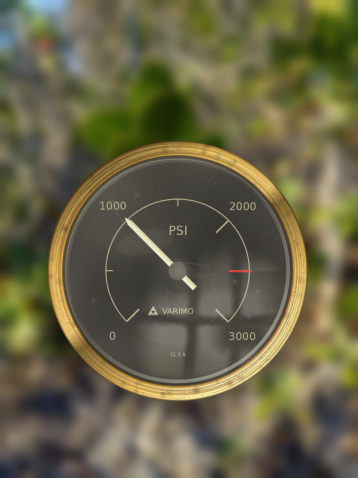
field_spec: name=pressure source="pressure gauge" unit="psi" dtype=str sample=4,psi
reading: 1000,psi
